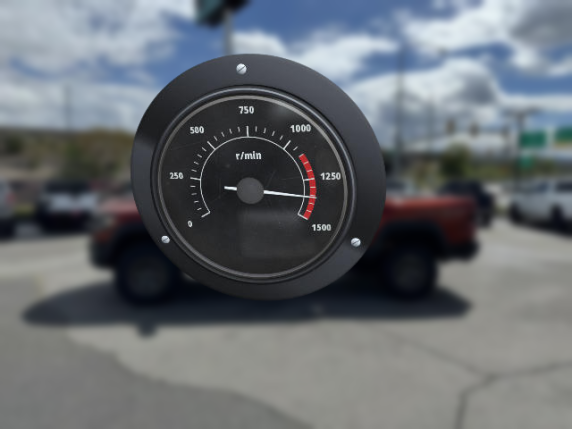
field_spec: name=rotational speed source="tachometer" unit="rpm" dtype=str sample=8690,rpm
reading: 1350,rpm
